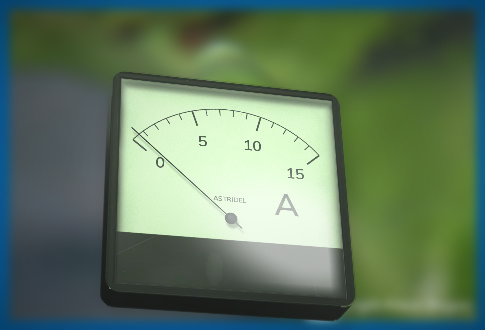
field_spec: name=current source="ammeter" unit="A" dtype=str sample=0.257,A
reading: 0.5,A
